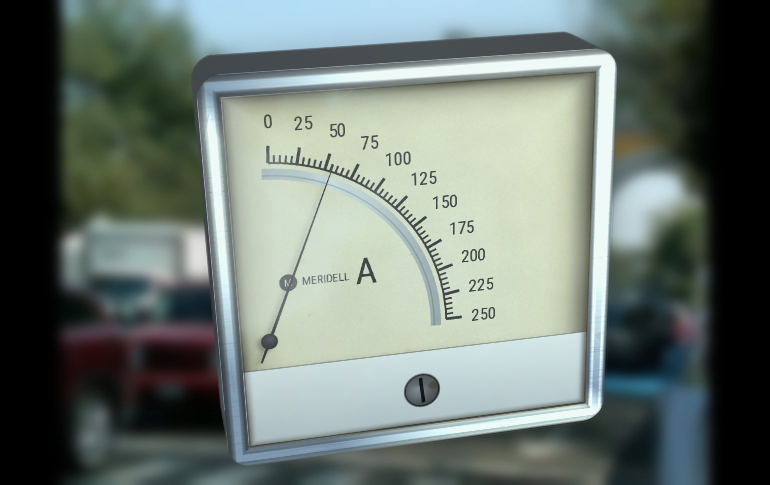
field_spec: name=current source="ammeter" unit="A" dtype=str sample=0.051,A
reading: 55,A
